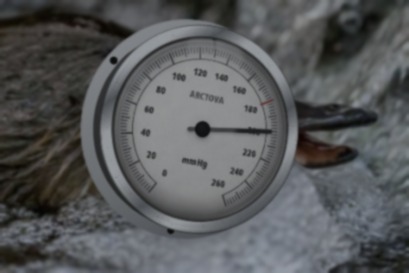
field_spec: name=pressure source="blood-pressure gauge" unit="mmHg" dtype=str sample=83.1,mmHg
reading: 200,mmHg
